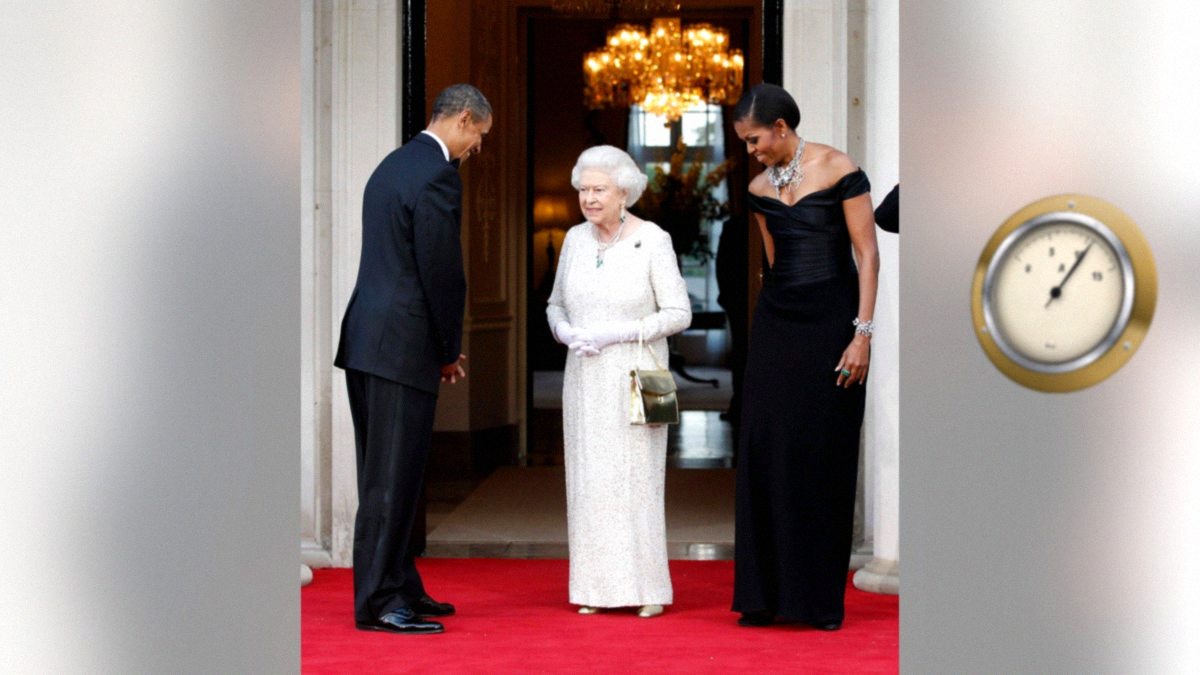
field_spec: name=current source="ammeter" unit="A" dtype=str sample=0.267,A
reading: 11,A
